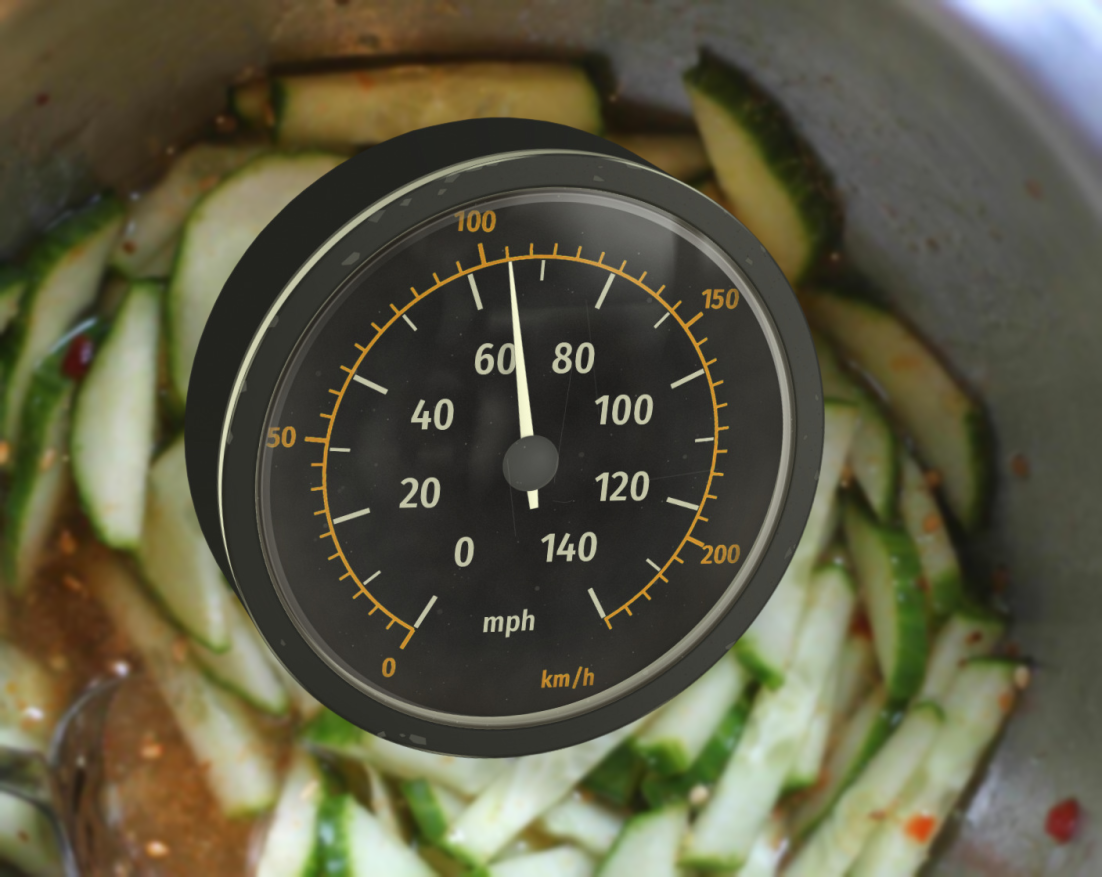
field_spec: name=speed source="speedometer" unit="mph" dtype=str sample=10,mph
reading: 65,mph
